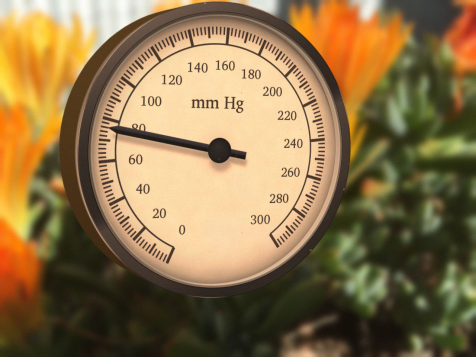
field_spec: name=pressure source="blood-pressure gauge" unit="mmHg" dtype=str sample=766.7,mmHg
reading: 76,mmHg
